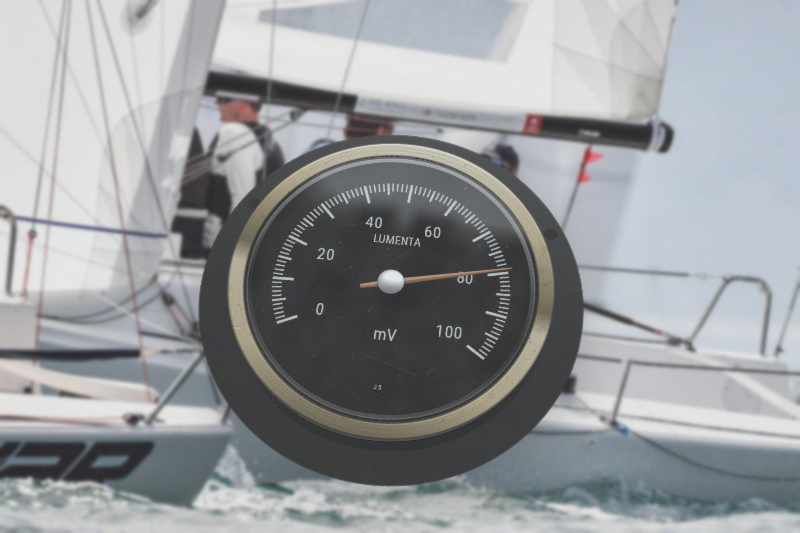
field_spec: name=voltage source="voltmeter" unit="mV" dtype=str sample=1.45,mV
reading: 80,mV
